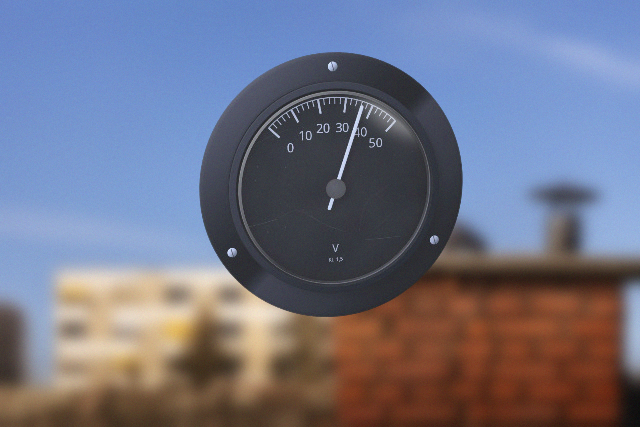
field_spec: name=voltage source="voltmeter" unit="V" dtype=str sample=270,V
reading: 36,V
